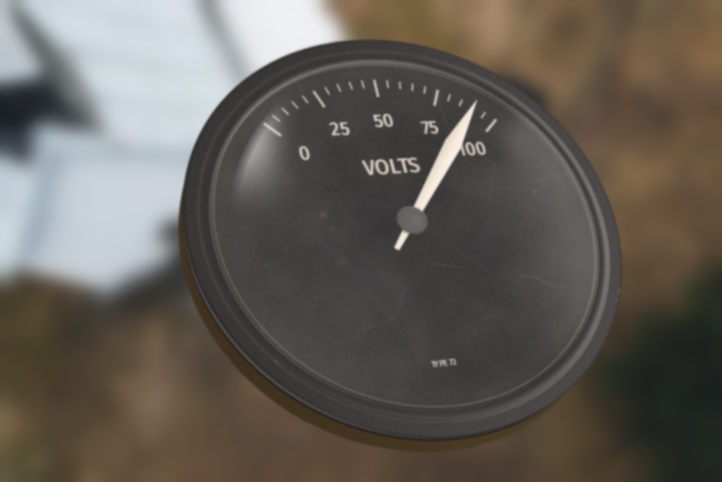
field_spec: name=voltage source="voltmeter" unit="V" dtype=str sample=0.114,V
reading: 90,V
